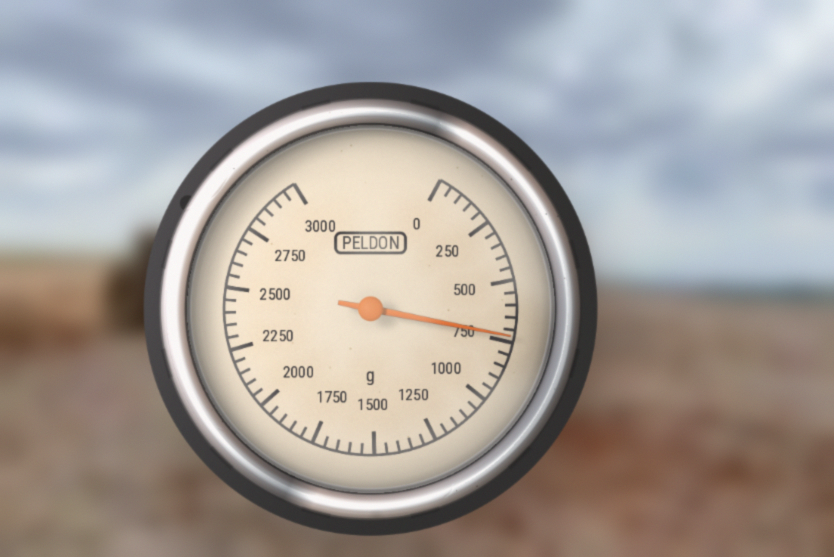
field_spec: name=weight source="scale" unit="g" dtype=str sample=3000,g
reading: 725,g
